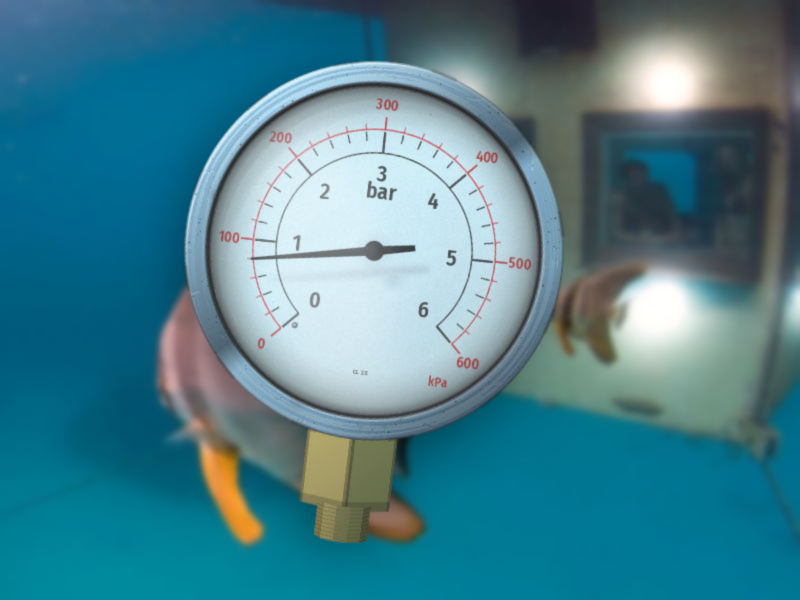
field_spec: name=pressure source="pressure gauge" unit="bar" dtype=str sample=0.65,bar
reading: 0.8,bar
